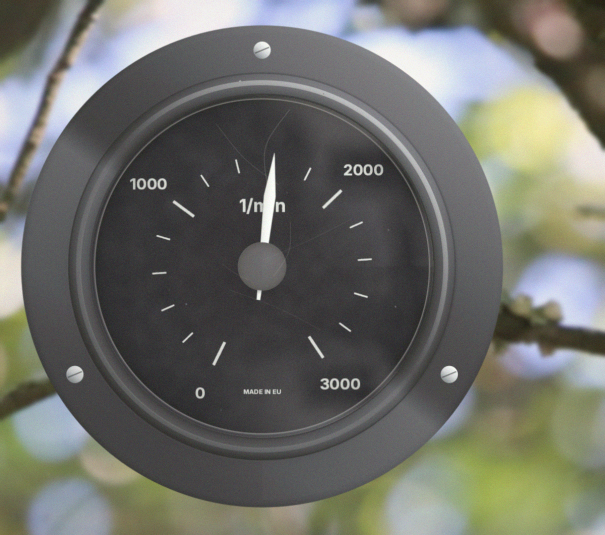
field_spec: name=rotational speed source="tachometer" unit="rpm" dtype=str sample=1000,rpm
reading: 1600,rpm
